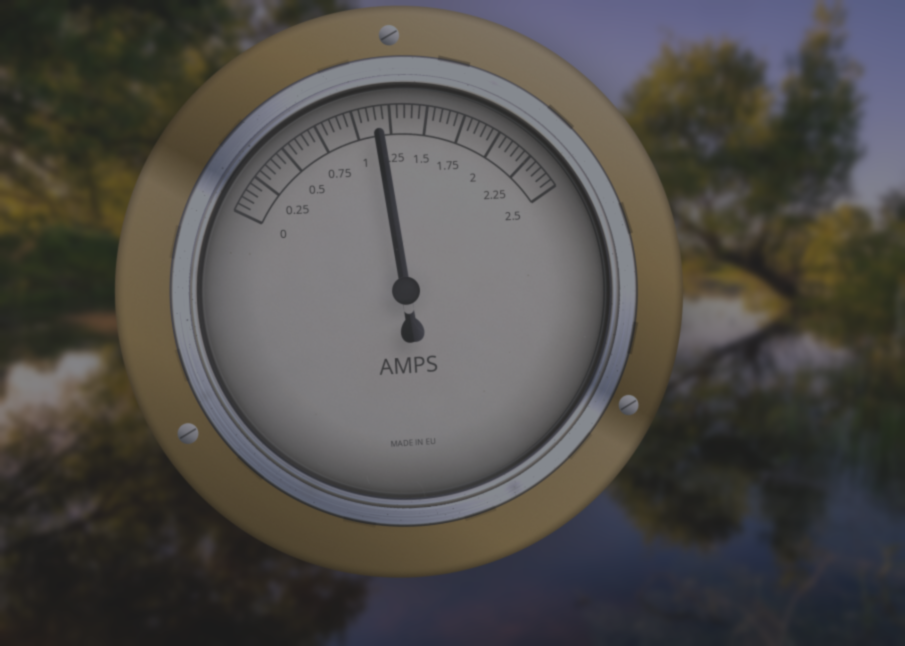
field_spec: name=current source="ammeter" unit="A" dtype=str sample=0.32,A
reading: 1.15,A
